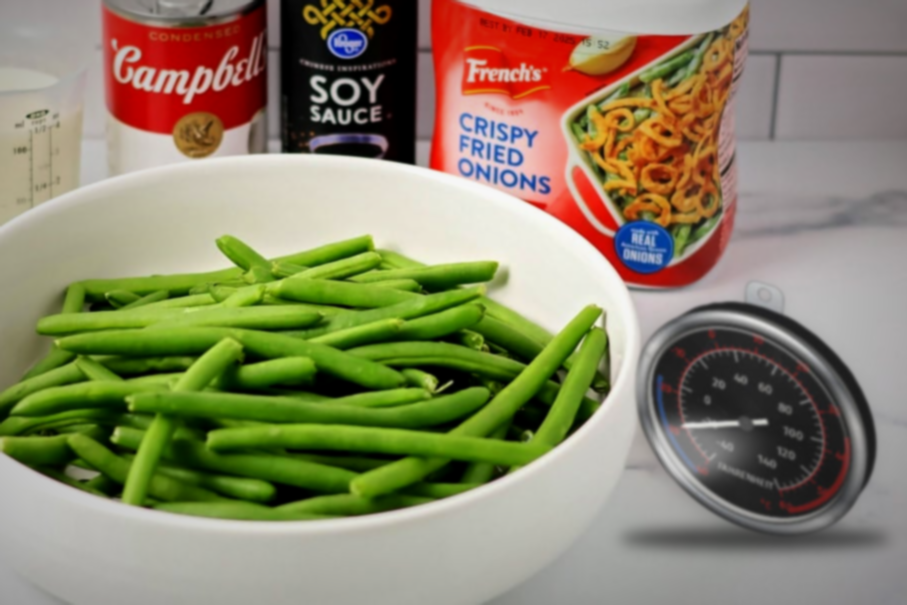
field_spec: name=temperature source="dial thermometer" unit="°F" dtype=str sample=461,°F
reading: -20,°F
